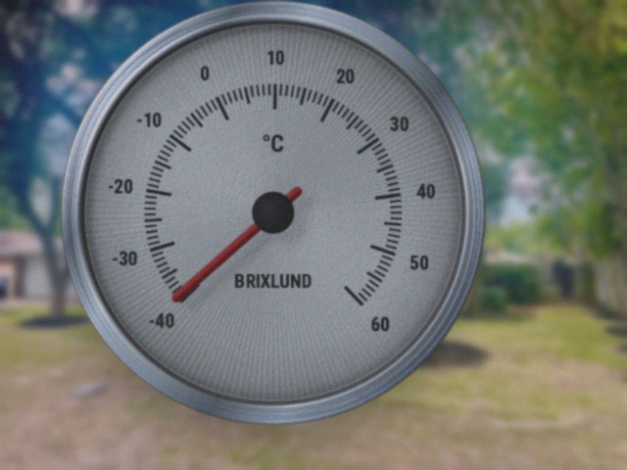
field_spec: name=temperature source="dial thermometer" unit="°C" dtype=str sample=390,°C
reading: -39,°C
